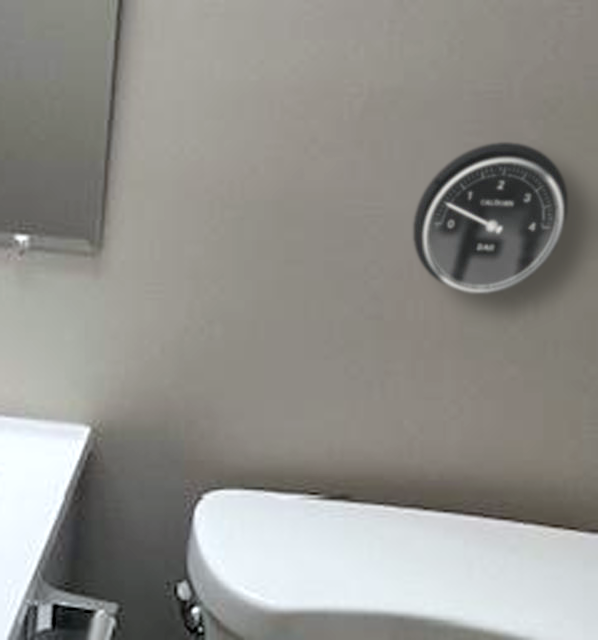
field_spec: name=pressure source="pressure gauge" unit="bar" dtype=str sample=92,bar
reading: 0.5,bar
